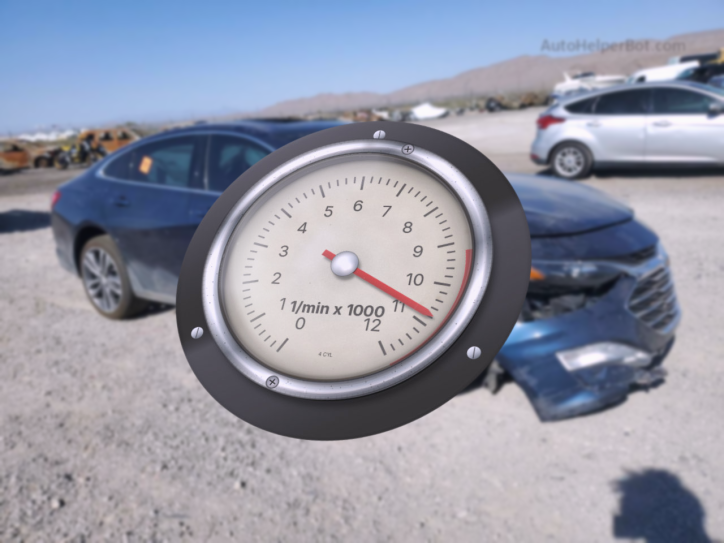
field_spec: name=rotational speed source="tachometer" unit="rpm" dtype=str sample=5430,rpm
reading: 10800,rpm
